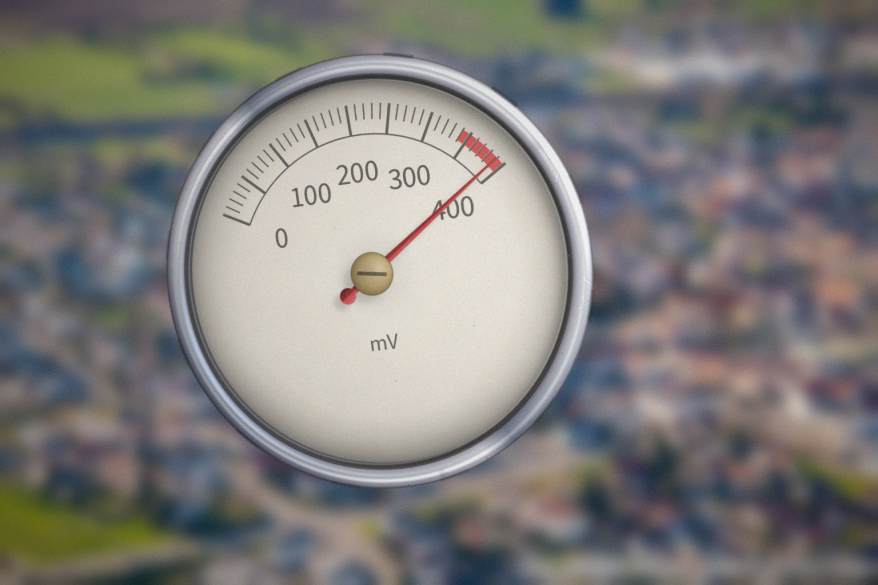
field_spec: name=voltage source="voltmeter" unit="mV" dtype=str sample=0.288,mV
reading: 390,mV
